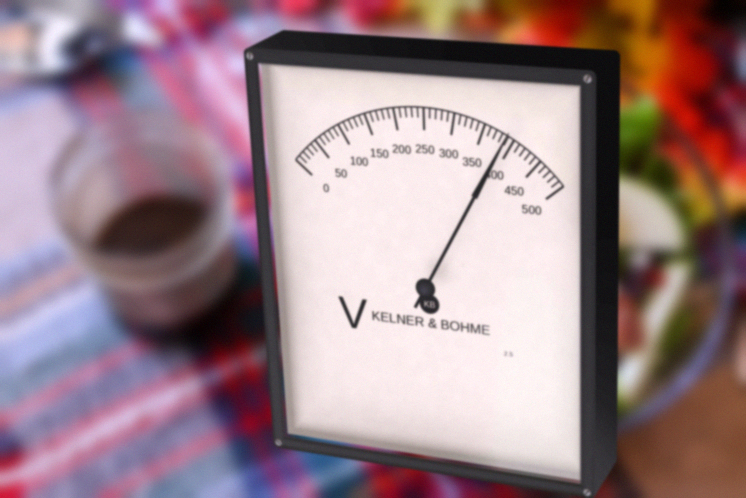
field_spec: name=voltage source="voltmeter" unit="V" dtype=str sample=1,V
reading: 390,V
